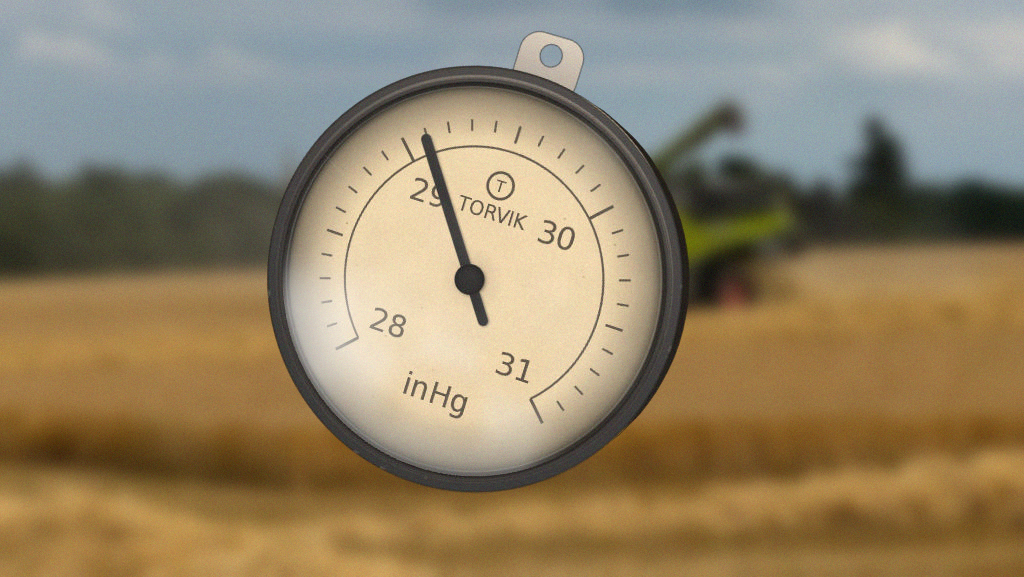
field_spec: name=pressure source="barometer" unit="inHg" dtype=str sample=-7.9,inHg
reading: 29.1,inHg
